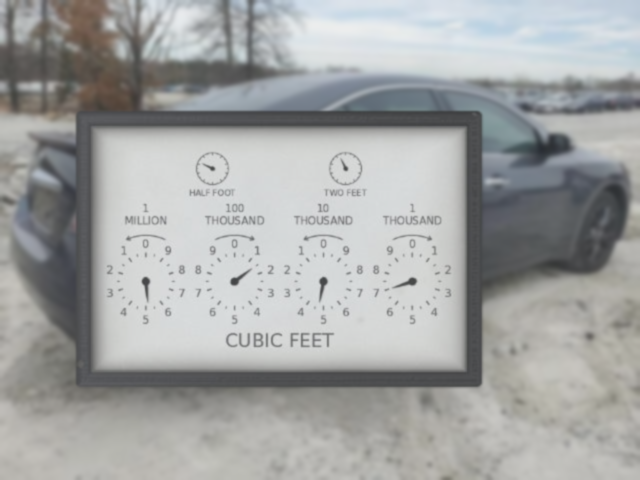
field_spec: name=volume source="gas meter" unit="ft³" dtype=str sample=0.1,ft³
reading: 514700,ft³
